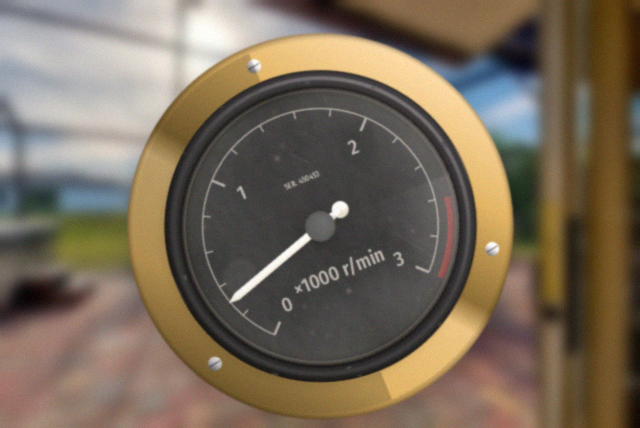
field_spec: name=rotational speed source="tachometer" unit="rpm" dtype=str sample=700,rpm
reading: 300,rpm
